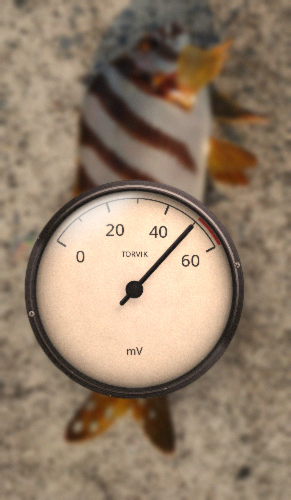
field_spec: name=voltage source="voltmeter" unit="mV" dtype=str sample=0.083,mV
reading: 50,mV
